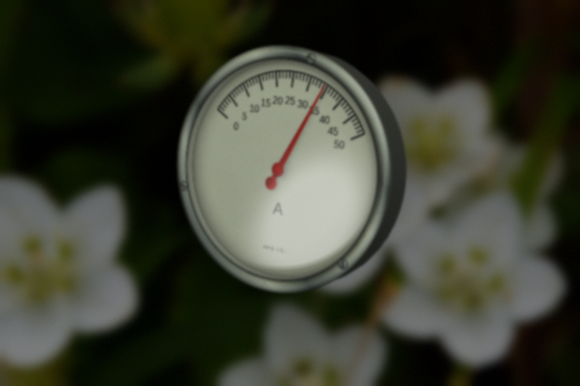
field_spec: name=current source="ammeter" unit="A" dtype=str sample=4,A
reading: 35,A
